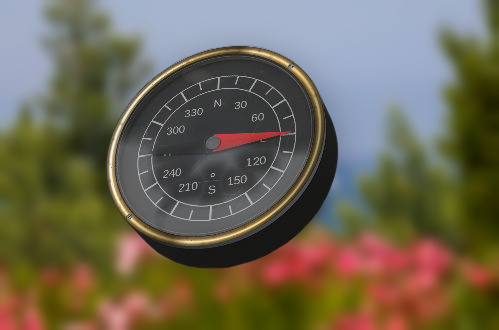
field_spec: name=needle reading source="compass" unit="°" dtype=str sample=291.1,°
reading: 90,°
